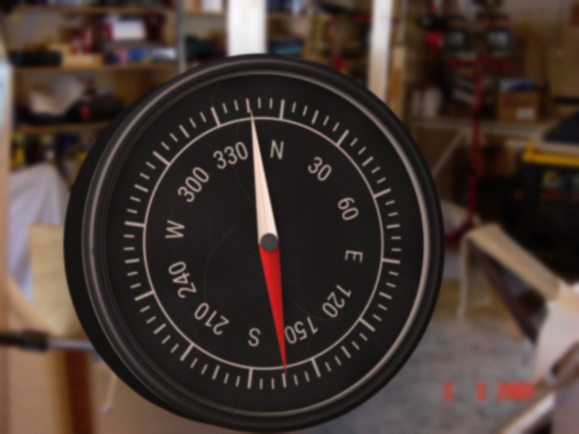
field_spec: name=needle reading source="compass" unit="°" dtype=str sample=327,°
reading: 165,°
